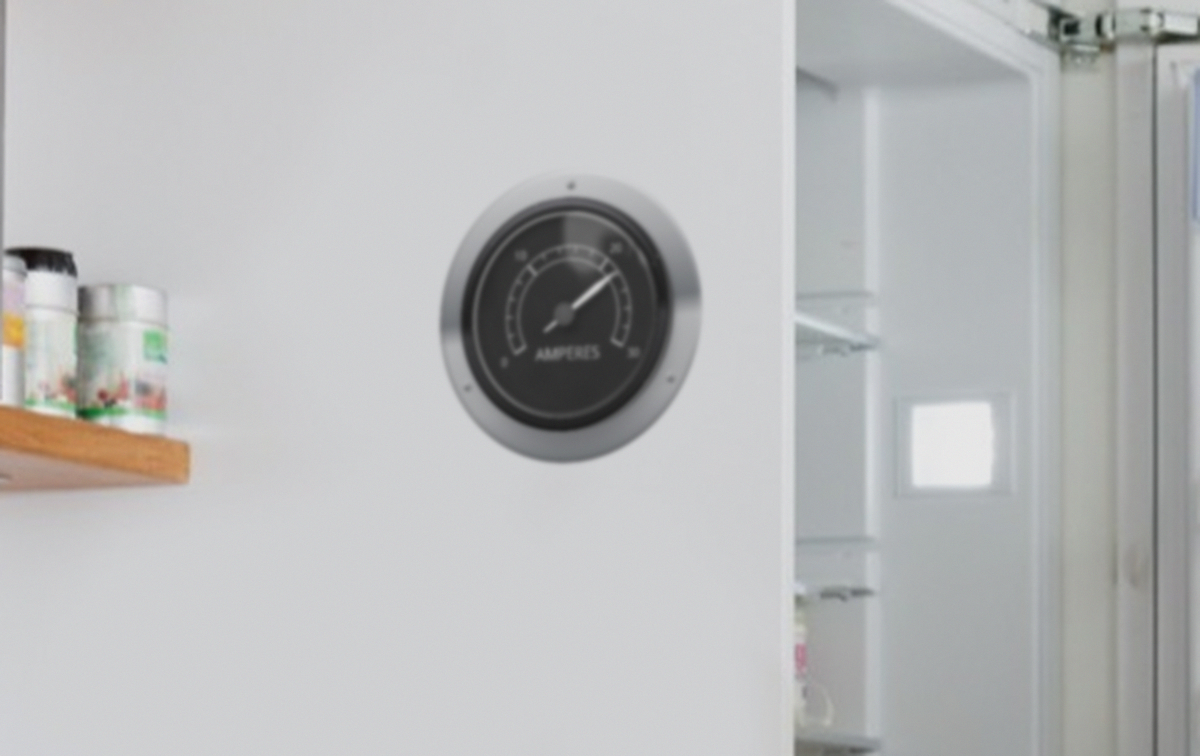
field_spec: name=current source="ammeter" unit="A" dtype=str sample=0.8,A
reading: 22,A
